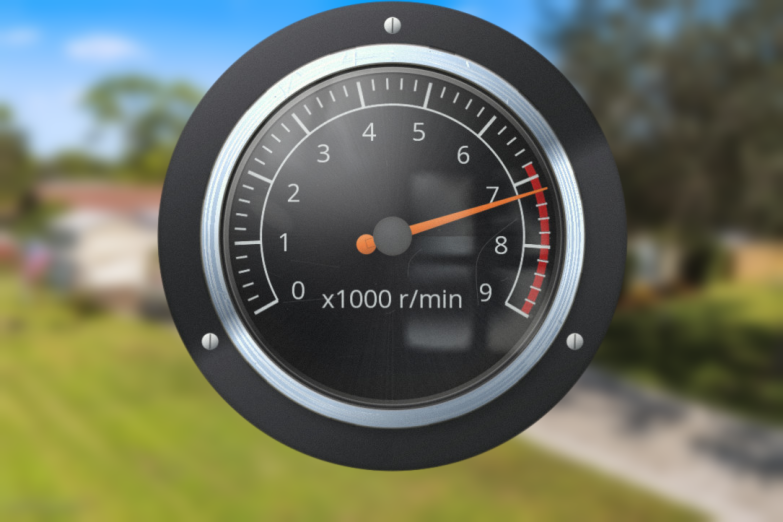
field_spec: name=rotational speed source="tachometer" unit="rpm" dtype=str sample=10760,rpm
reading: 7200,rpm
